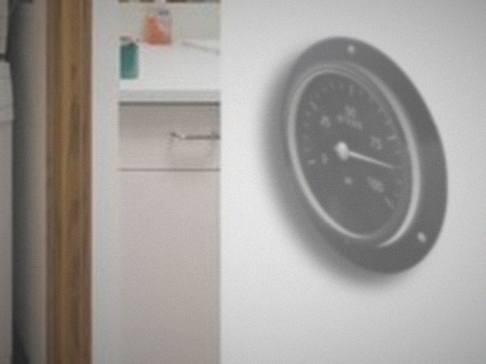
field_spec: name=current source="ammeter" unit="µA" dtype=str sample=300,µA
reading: 85,µA
